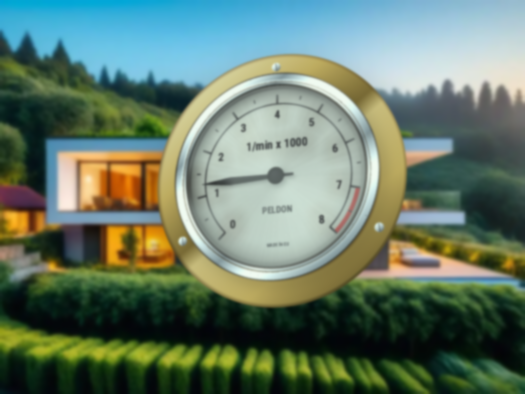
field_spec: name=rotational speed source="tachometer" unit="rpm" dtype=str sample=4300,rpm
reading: 1250,rpm
